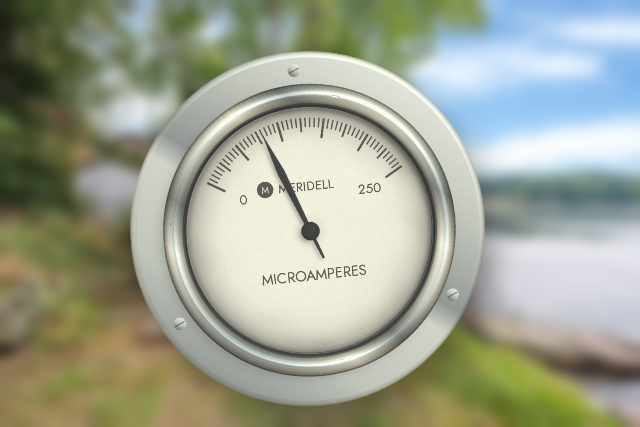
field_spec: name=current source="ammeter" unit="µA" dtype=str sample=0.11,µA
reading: 80,µA
